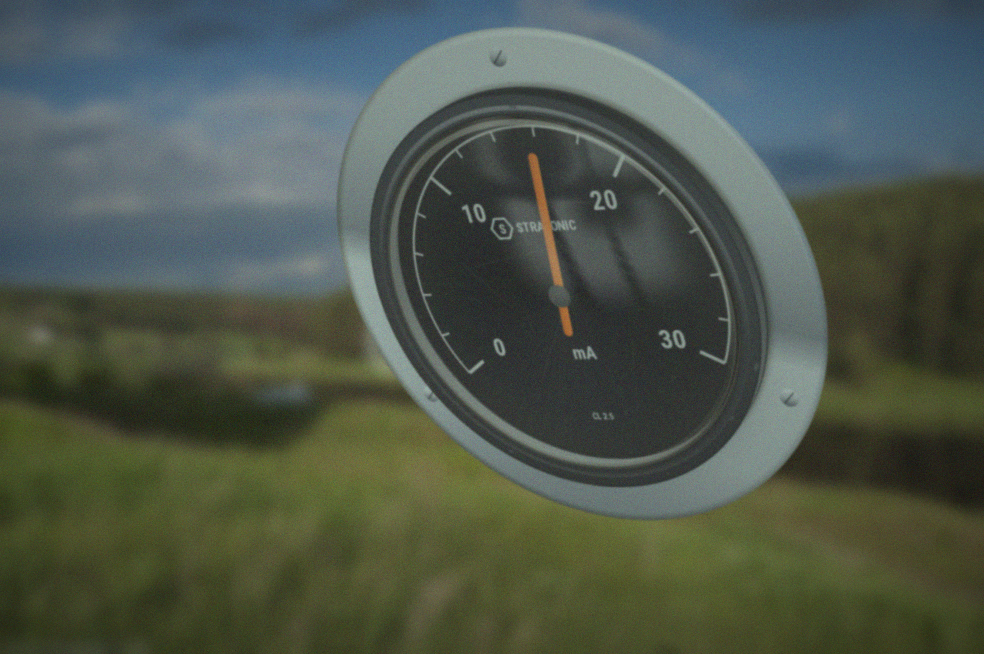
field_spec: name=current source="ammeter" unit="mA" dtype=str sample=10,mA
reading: 16,mA
